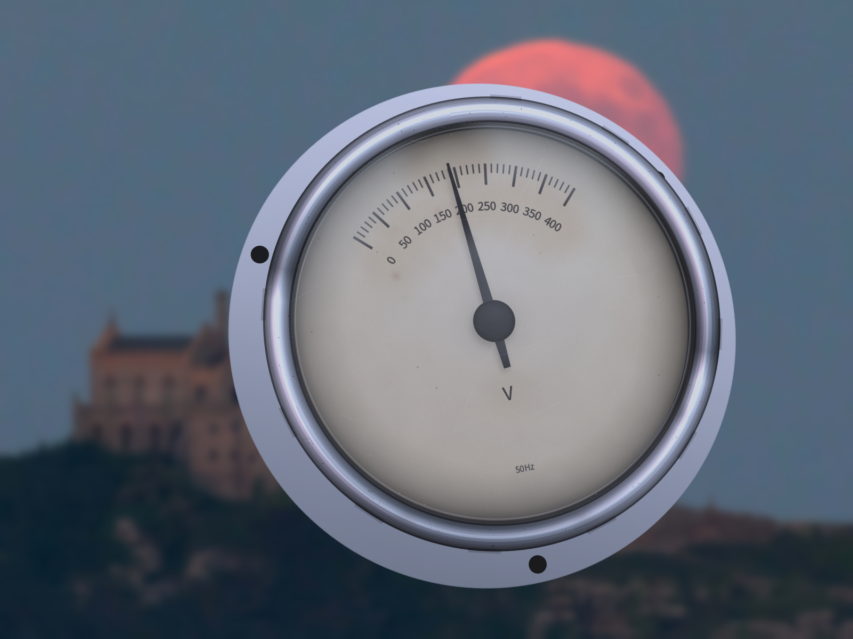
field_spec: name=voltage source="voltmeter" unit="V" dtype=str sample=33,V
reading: 190,V
